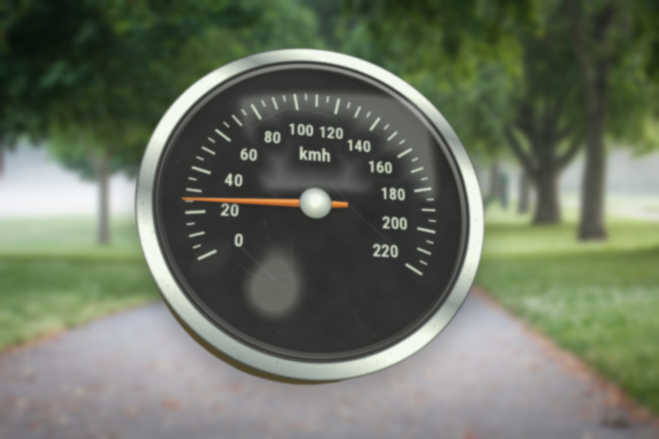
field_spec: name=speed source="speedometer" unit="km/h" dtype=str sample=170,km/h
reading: 25,km/h
